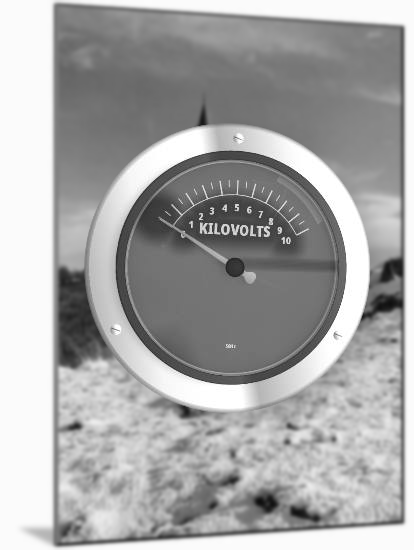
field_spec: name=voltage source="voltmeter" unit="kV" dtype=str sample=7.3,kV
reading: 0,kV
